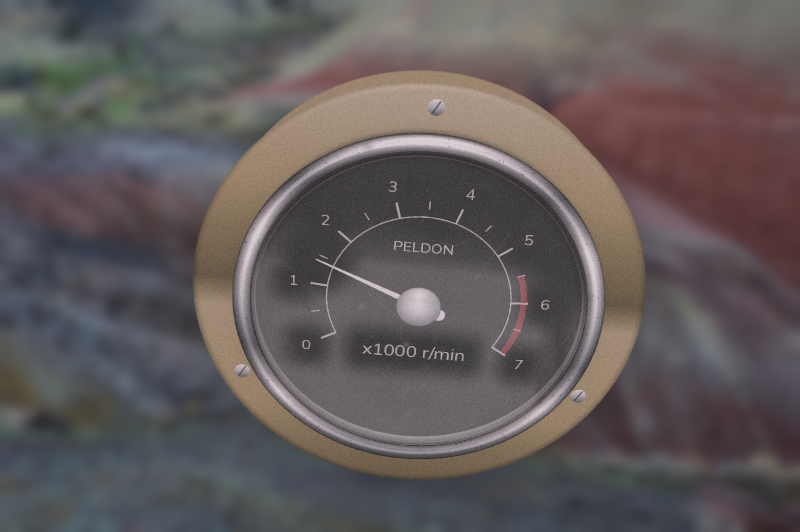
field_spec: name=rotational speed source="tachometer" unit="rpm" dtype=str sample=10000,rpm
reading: 1500,rpm
